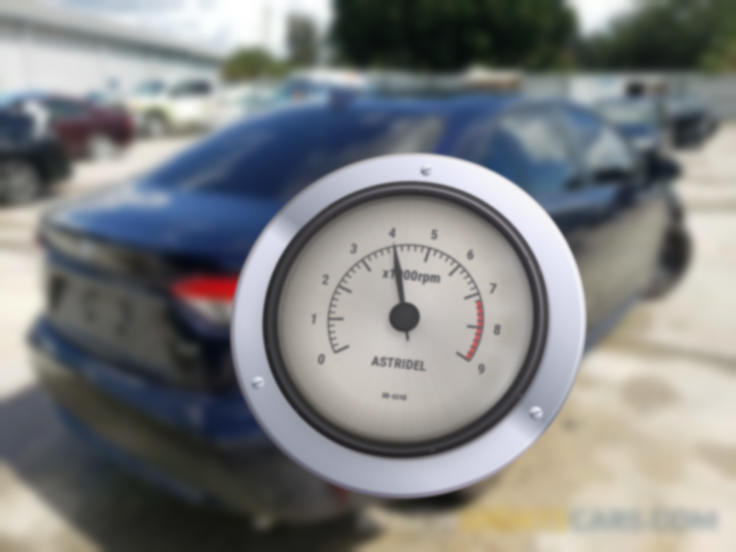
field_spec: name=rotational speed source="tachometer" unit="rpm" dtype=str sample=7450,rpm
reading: 4000,rpm
